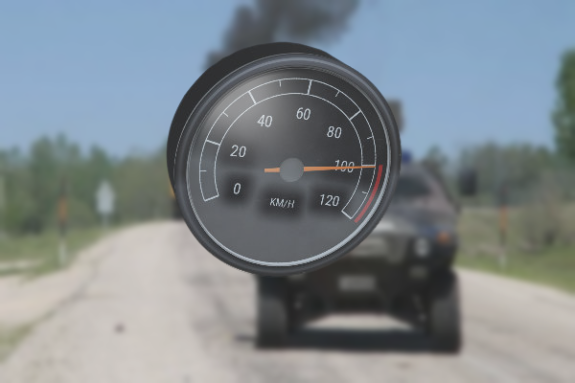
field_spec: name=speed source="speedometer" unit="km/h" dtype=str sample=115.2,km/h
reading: 100,km/h
